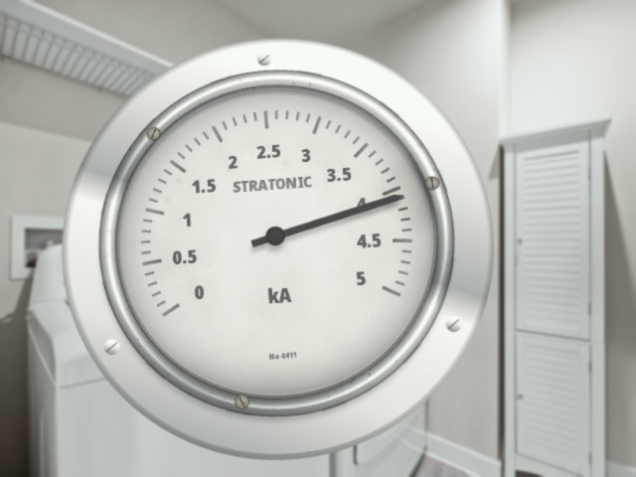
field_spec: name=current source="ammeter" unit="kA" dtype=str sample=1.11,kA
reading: 4.1,kA
